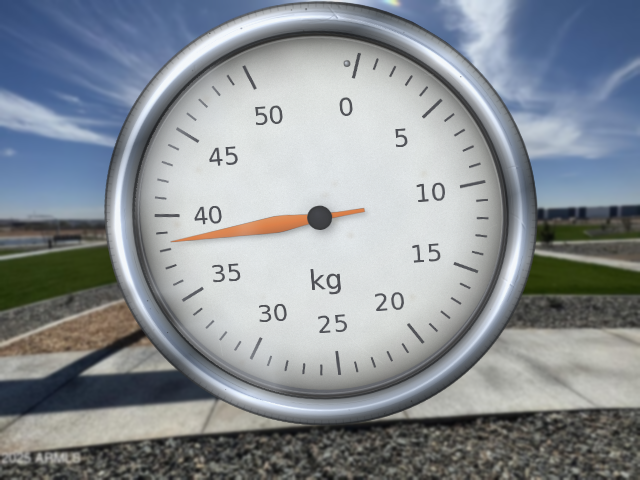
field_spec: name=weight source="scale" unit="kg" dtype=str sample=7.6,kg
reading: 38.5,kg
